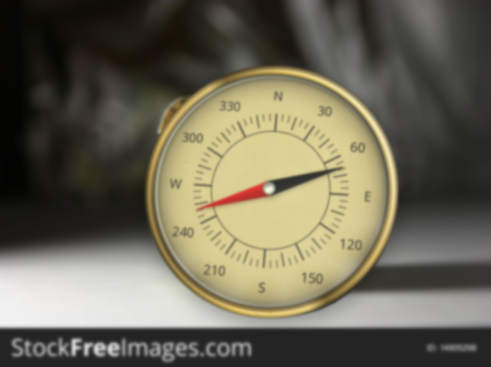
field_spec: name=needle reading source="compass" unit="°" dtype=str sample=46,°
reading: 250,°
